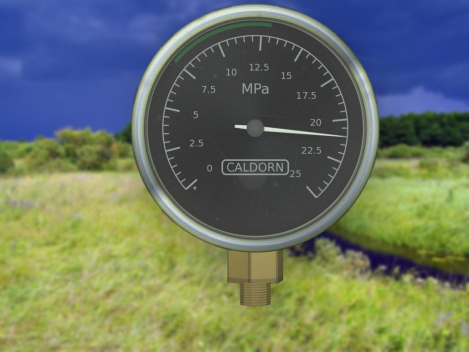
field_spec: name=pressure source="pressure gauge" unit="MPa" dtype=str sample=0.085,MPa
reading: 21,MPa
